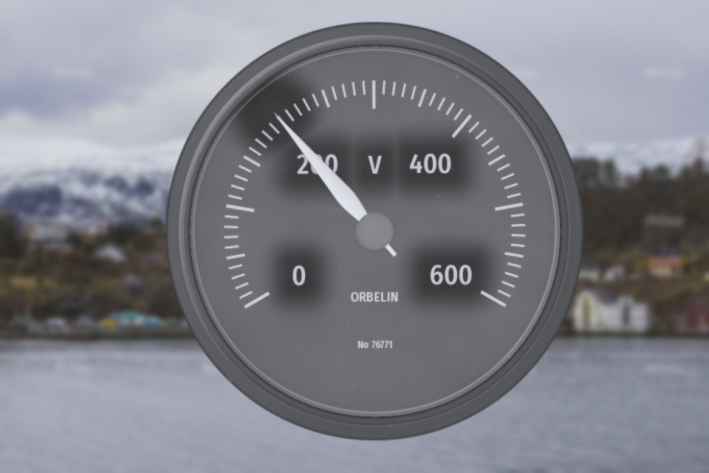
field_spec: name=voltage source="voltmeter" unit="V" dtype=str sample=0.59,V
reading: 200,V
